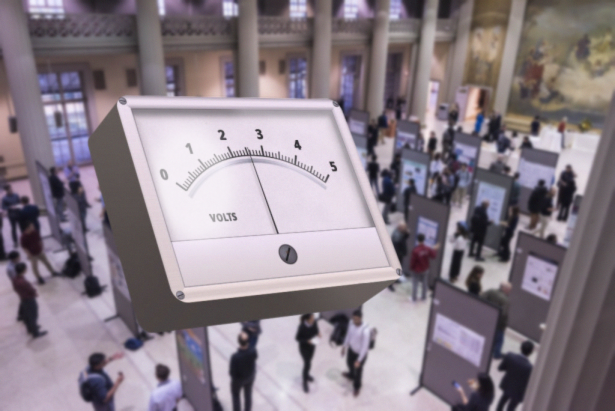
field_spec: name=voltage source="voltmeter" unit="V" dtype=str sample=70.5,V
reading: 2.5,V
